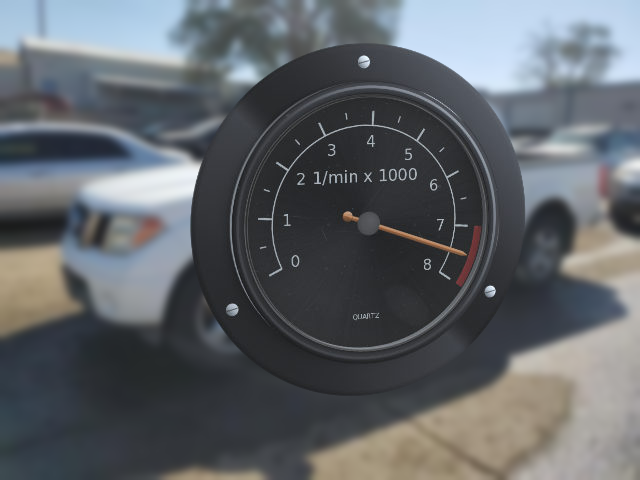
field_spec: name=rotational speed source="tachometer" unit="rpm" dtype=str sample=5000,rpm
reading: 7500,rpm
